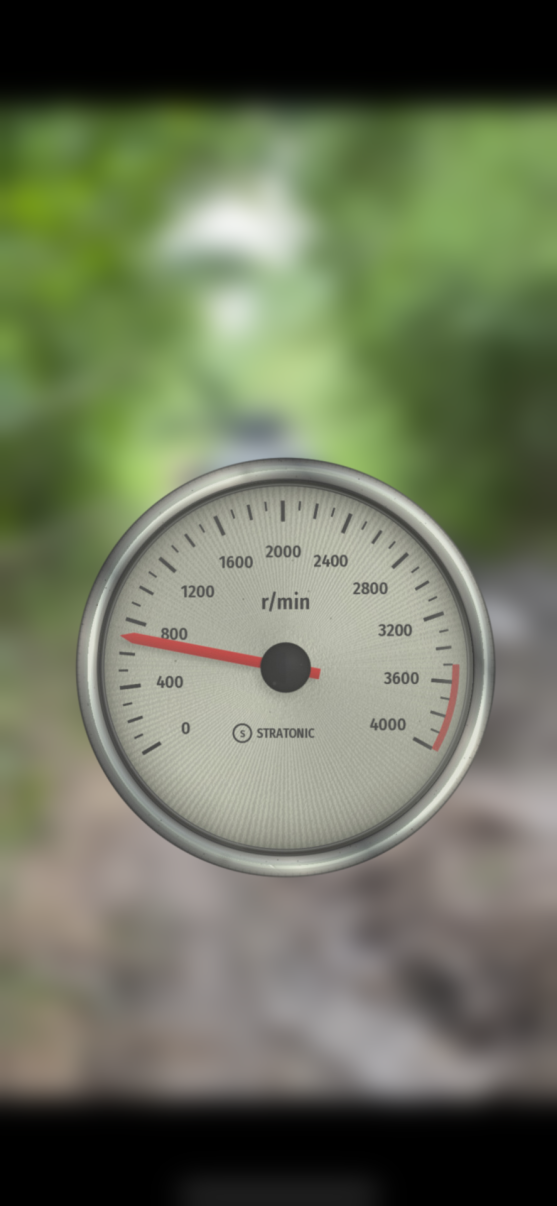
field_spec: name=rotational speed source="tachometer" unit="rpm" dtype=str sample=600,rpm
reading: 700,rpm
